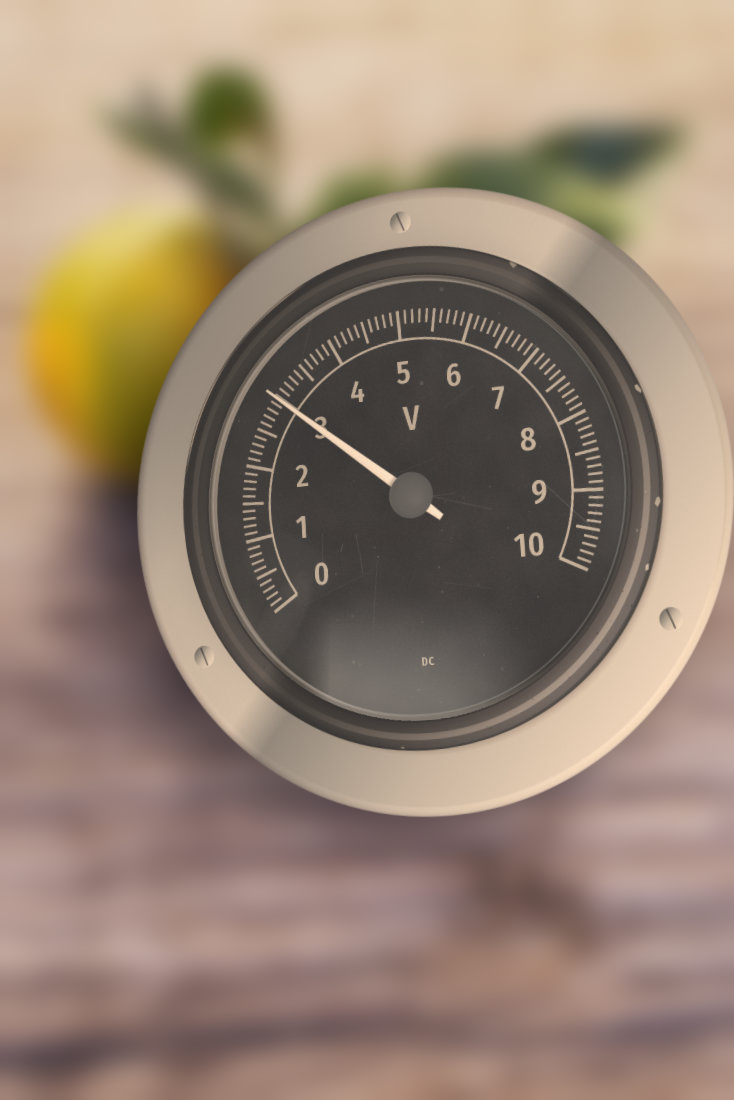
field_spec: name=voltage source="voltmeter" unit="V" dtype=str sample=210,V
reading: 3,V
